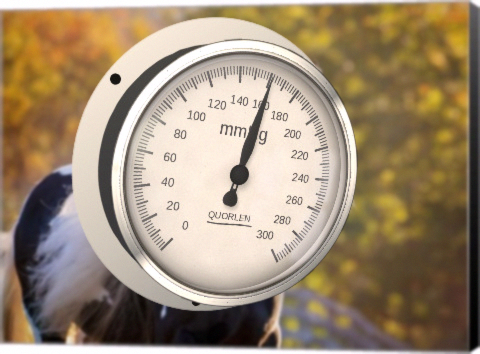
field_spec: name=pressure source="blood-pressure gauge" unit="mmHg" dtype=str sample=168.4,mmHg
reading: 160,mmHg
